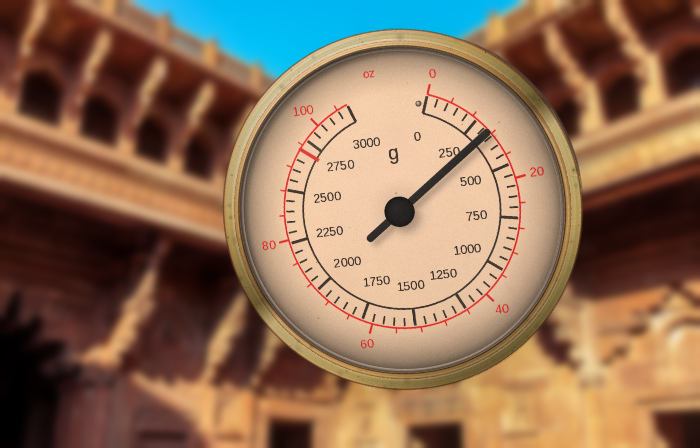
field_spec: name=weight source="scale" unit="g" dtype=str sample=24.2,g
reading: 325,g
